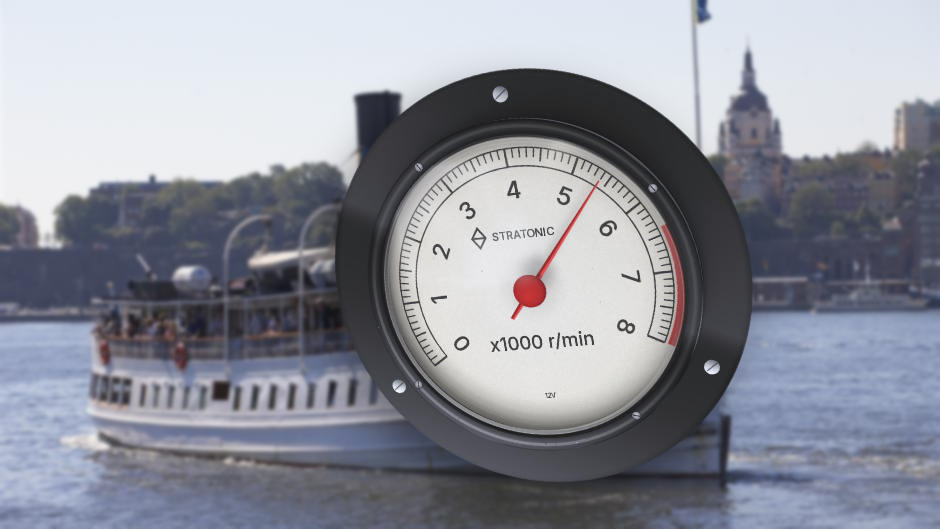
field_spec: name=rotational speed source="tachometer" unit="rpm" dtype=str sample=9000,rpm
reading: 5400,rpm
